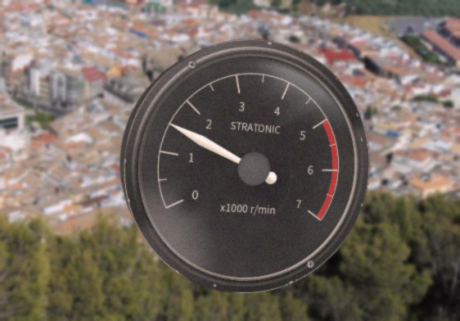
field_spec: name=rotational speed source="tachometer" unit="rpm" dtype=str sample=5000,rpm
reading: 1500,rpm
